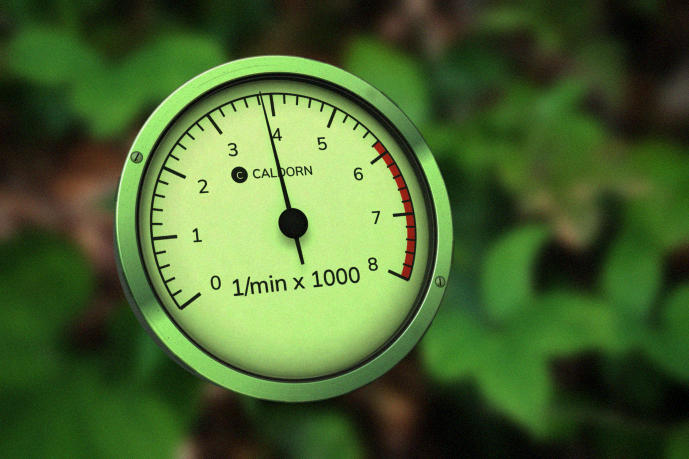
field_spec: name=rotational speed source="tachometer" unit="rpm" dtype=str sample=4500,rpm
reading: 3800,rpm
